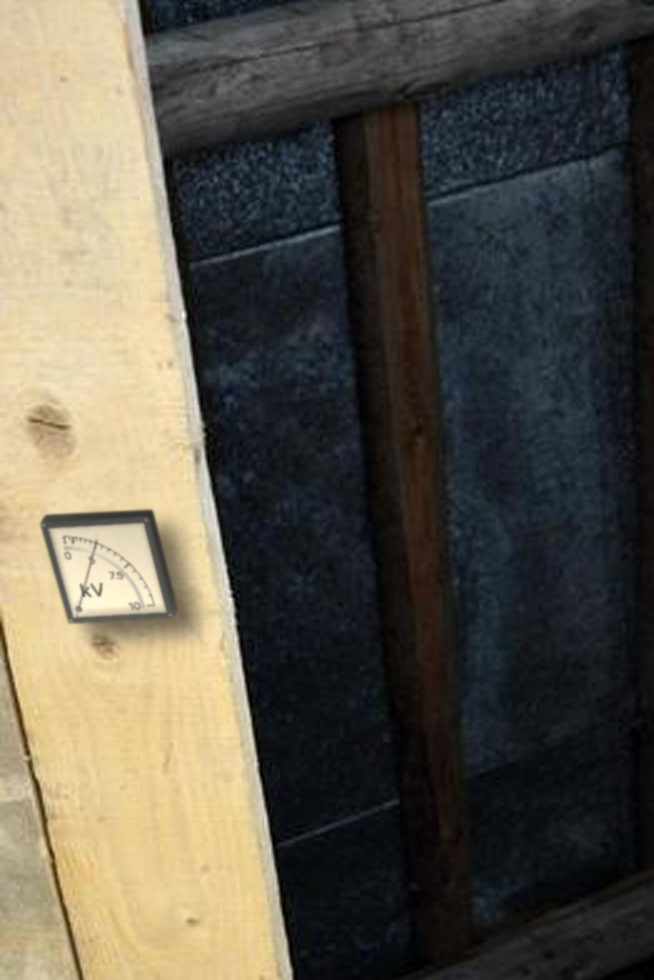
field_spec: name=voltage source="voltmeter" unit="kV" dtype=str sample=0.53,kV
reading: 5,kV
